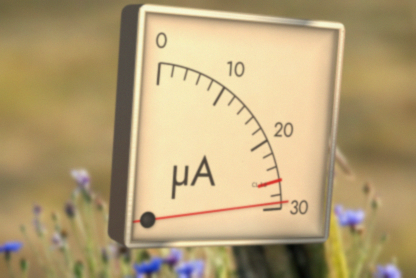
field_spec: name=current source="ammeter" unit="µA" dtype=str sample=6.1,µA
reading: 29,µA
